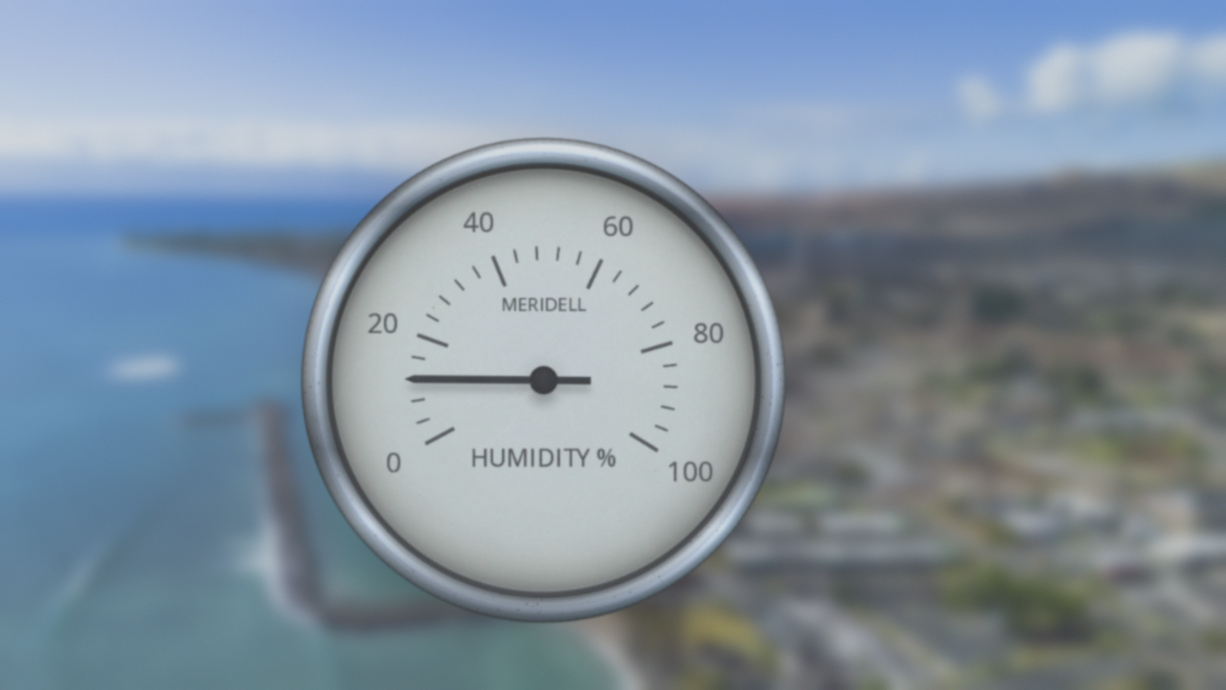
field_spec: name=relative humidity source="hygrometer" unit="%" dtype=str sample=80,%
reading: 12,%
